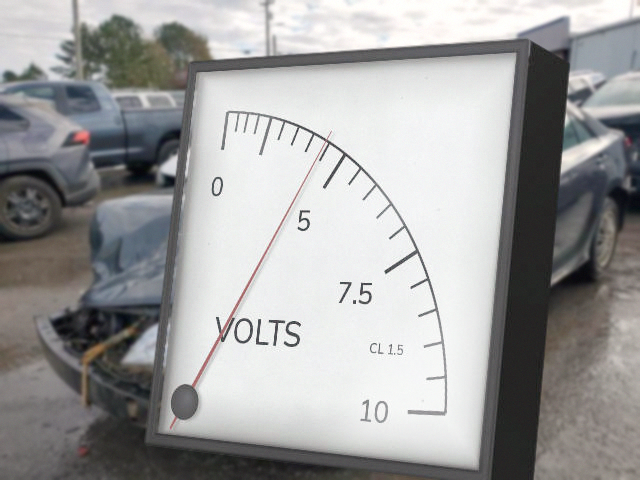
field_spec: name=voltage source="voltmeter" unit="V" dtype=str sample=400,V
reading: 4.5,V
